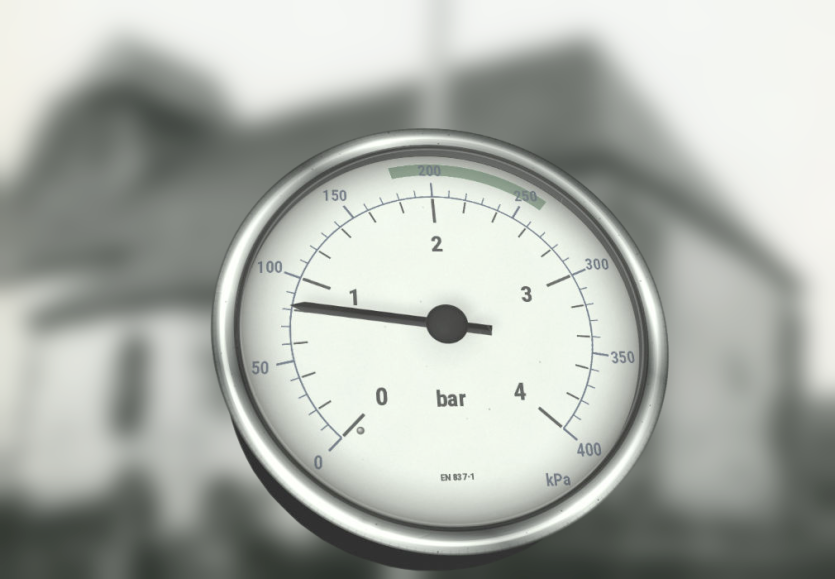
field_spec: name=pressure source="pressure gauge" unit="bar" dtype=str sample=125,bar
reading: 0.8,bar
